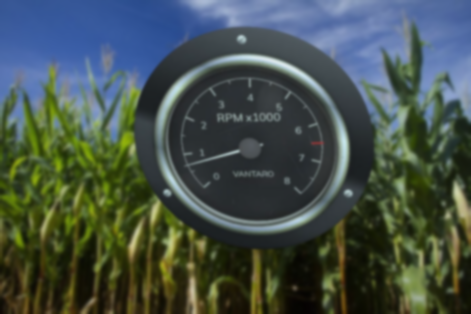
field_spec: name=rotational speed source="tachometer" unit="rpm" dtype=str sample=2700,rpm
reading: 750,rpm
